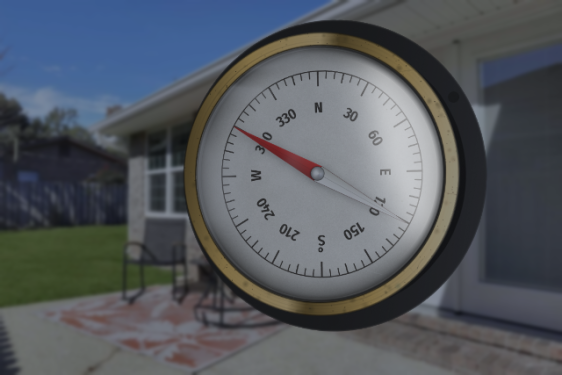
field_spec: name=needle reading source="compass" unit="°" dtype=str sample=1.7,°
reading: 300,°
